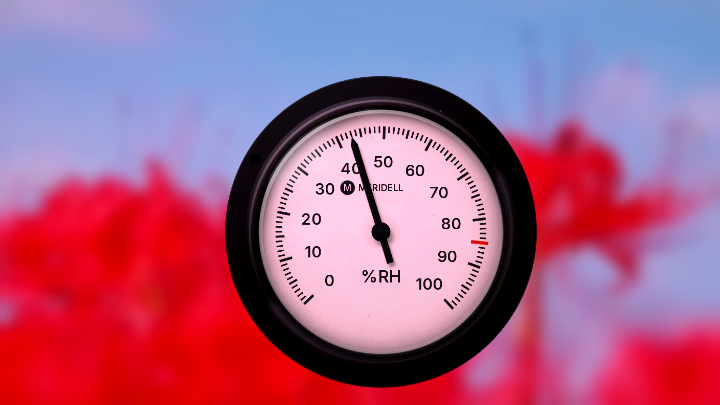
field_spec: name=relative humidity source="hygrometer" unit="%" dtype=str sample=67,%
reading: 43,%
